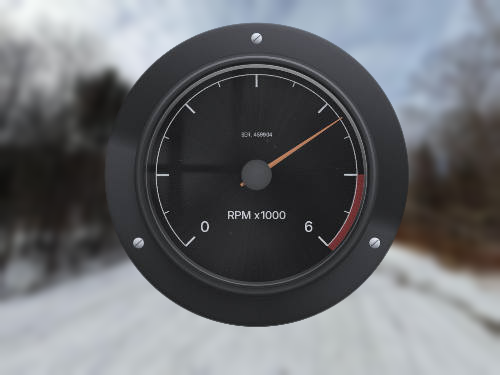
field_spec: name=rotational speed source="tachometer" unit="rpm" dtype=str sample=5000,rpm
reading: 4250,rpm
